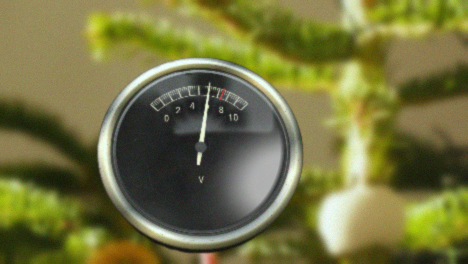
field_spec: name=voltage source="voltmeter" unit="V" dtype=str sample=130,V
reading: 6,V
